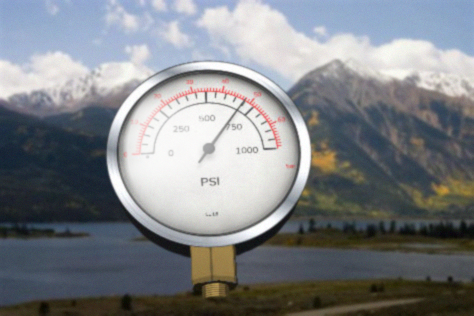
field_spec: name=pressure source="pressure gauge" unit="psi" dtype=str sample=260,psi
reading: 700,psi
